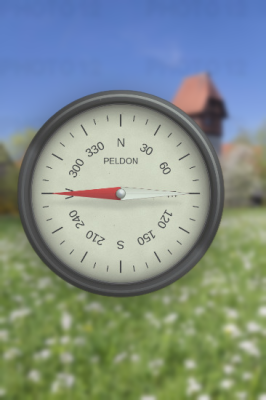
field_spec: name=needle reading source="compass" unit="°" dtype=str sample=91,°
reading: 270,°
